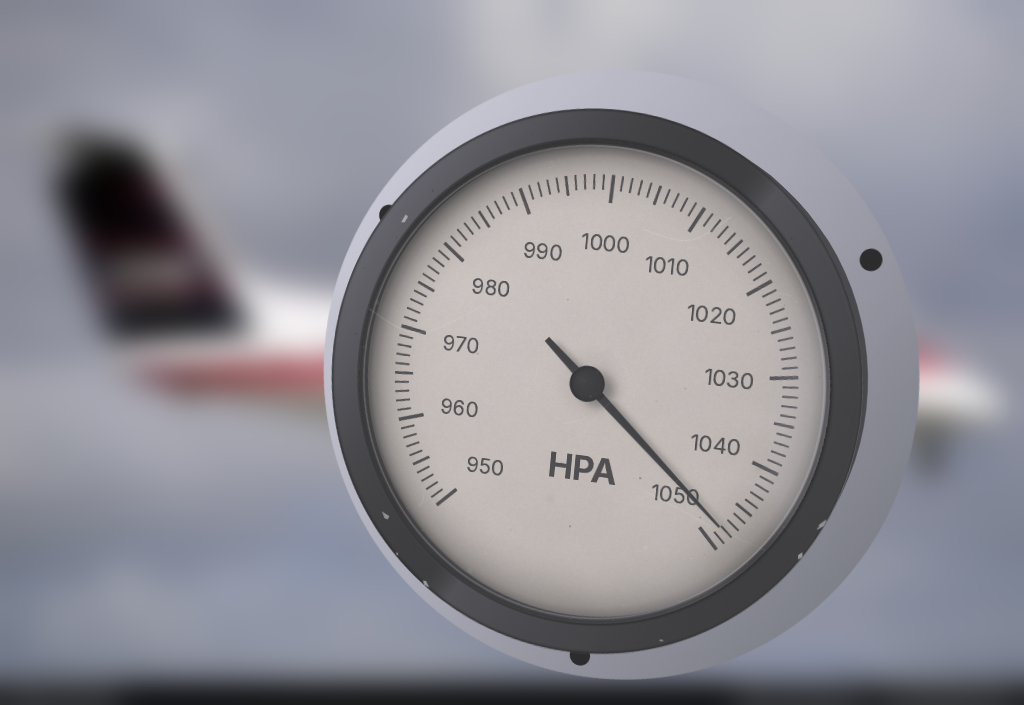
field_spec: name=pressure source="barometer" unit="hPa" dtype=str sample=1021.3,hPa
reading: 1048,hPa
